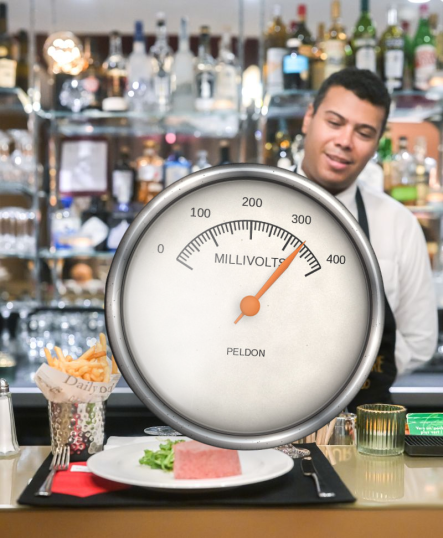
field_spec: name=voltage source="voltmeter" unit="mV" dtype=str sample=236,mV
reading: 330,mV
